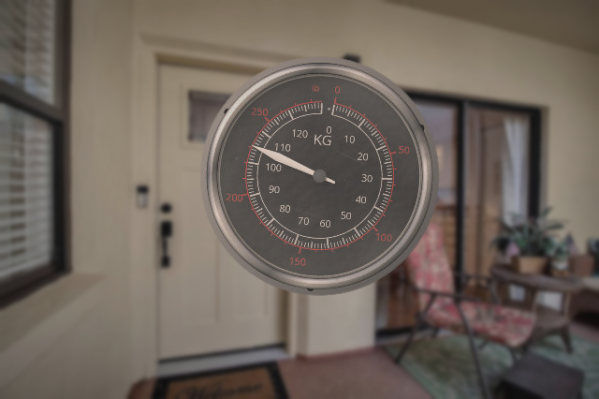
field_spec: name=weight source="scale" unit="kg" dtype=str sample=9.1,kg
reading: 105,kg
